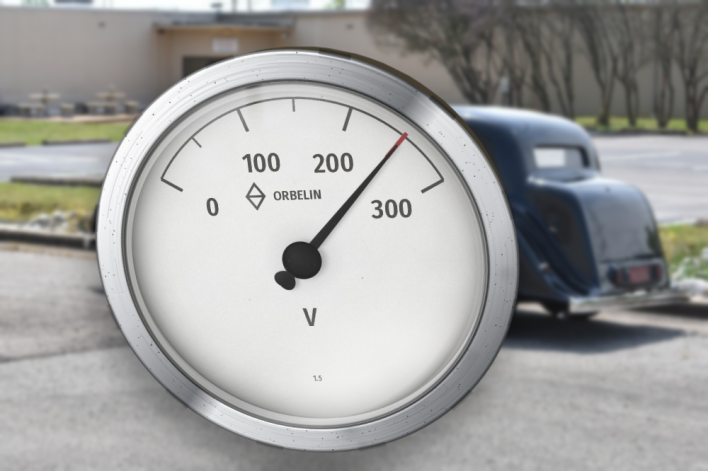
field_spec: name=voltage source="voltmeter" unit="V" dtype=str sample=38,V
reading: 250,V
